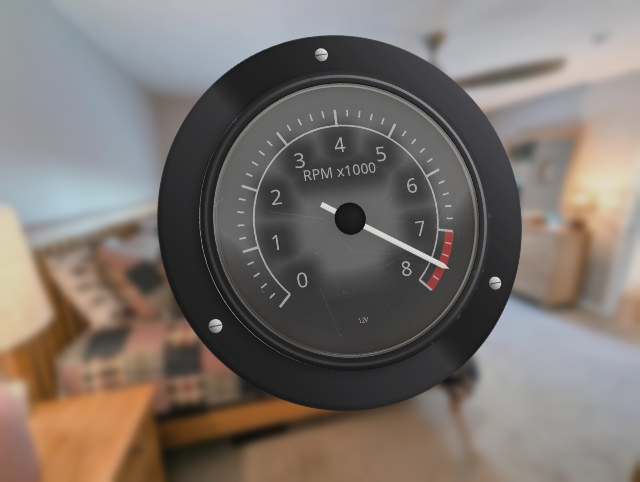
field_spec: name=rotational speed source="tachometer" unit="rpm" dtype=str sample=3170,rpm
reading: 7600,rpm
